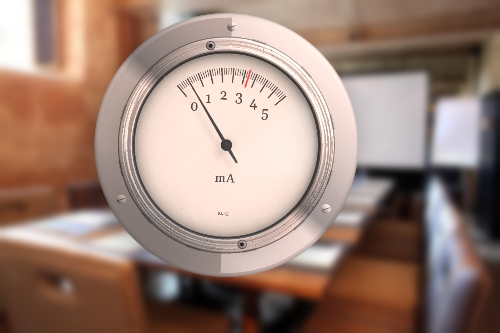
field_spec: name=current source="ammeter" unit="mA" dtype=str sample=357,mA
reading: 0.5,mA
